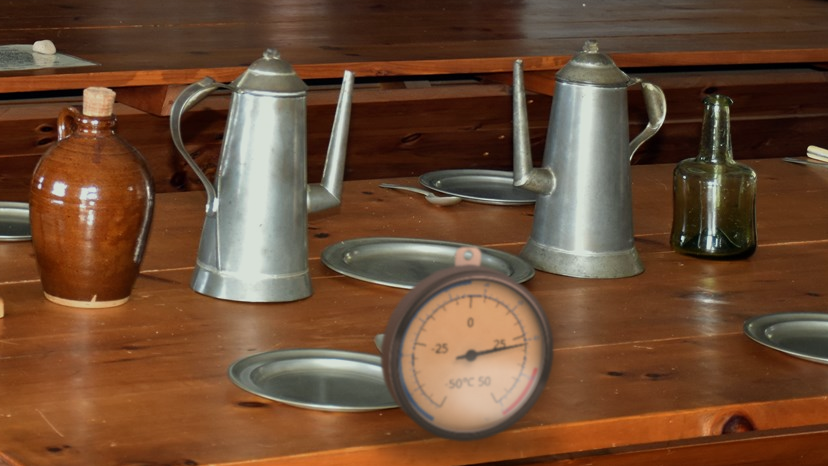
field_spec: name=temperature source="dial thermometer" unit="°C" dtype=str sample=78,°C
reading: 27.5,°C
